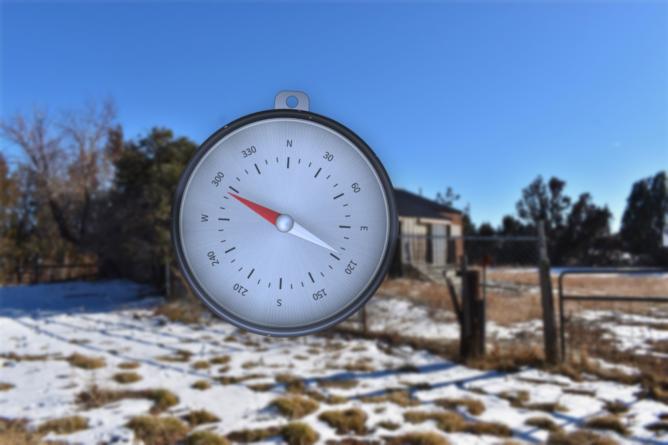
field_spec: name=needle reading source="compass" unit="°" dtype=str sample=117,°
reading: 295,°
